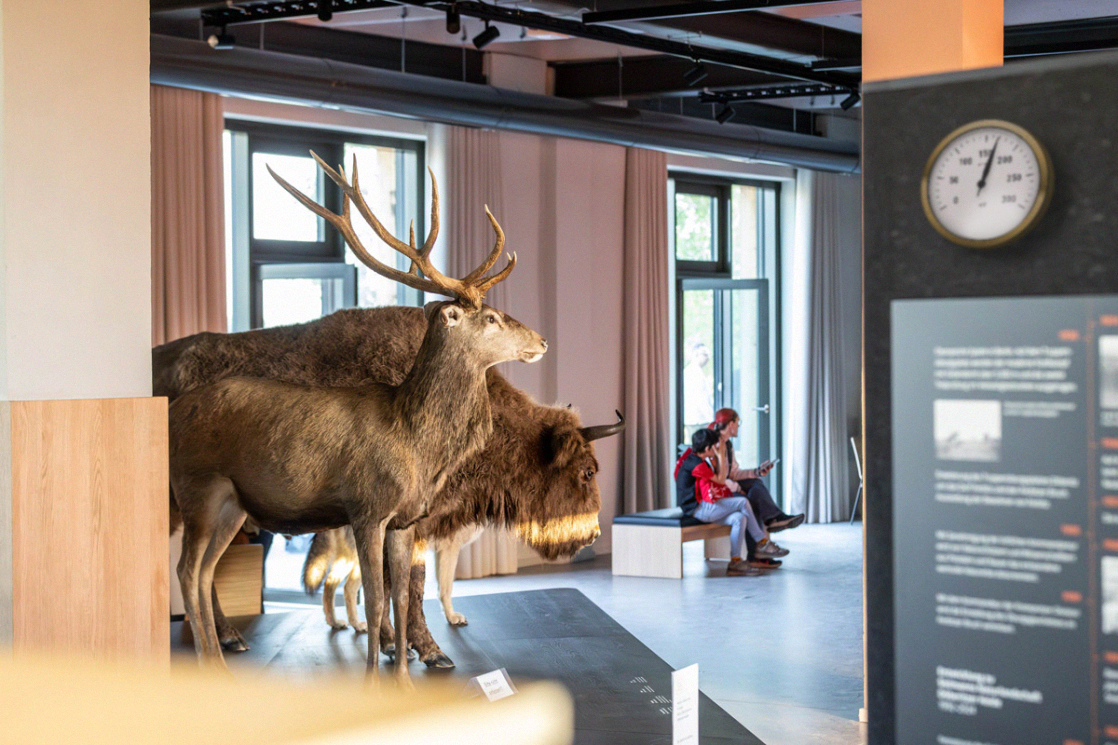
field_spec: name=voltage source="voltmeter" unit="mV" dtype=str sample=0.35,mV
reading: 170,mV
